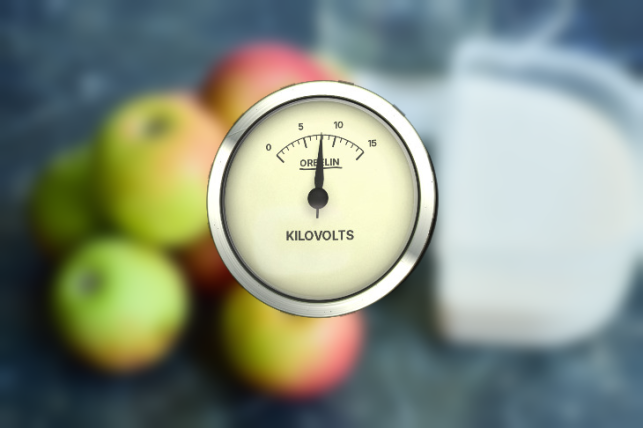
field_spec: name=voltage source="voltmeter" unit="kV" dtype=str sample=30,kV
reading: 8,kV
